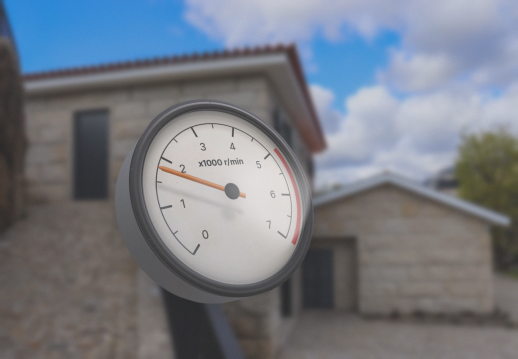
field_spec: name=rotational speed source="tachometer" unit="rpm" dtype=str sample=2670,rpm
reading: 1750,rpm
